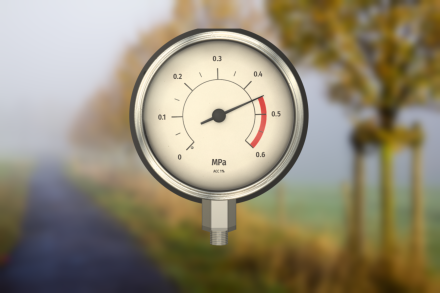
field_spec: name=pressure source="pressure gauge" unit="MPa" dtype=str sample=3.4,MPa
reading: 0.45,MPa
